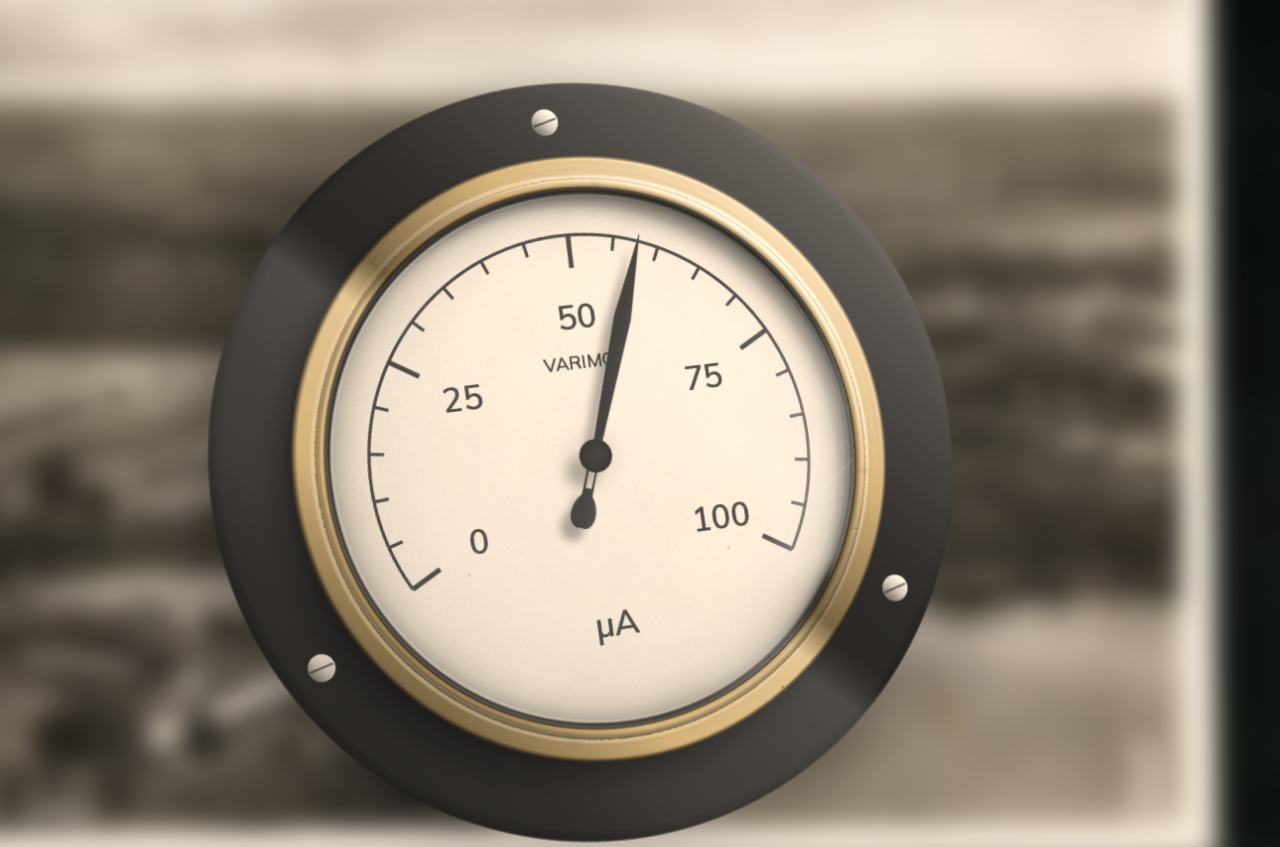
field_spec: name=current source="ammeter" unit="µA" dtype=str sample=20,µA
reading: 57.5,µA
